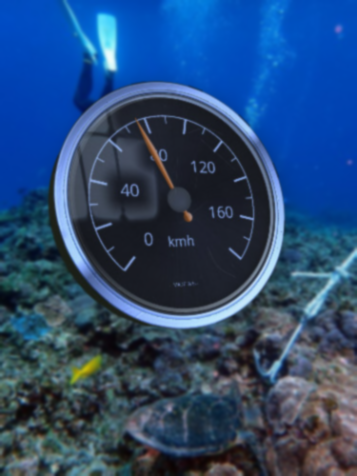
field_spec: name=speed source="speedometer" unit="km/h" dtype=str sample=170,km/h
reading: 75,km/h
